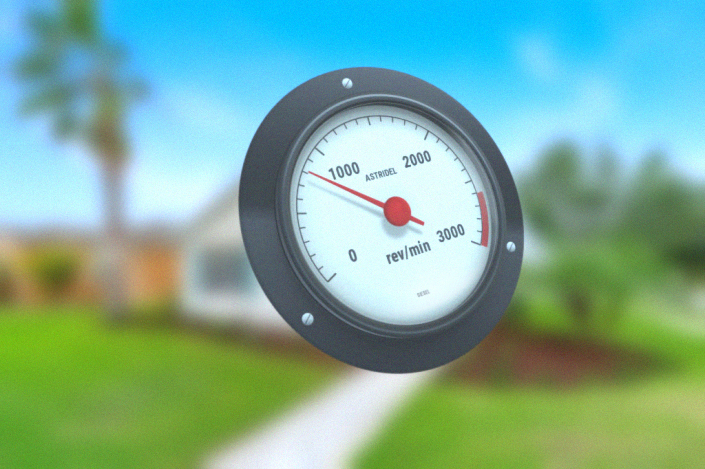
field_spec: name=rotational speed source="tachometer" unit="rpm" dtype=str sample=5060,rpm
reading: 800,rpm
